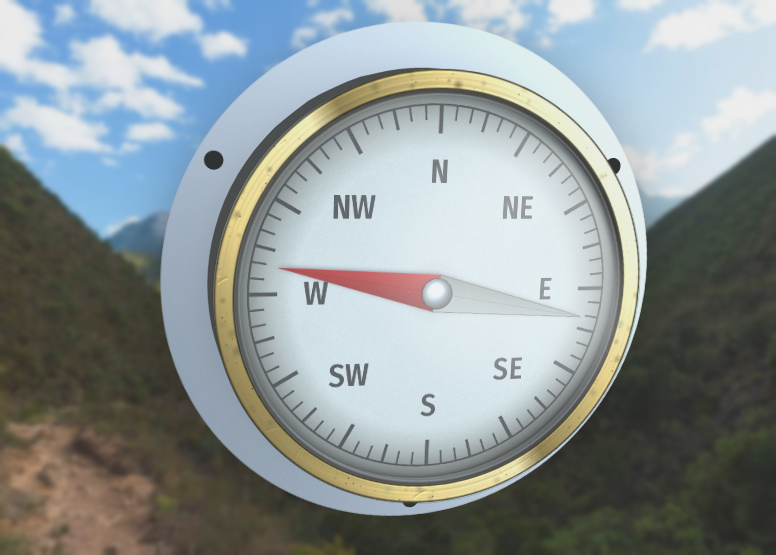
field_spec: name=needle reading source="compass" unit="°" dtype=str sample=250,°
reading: 280,°
